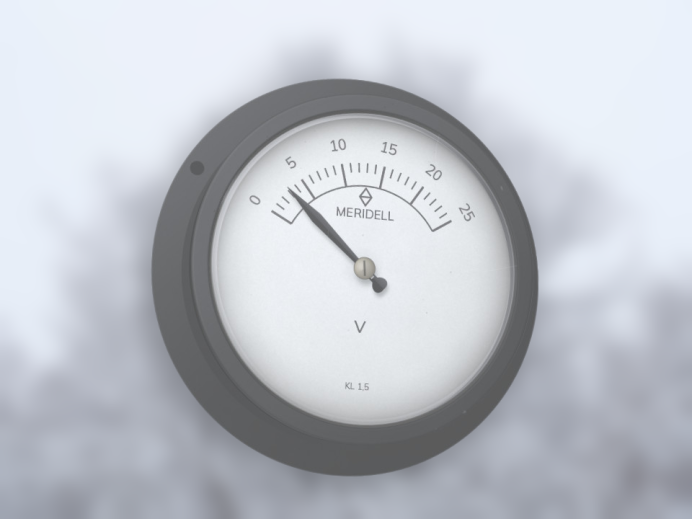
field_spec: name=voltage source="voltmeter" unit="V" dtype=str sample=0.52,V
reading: 3,V
